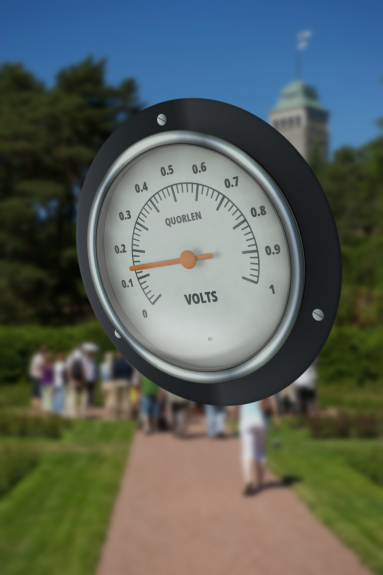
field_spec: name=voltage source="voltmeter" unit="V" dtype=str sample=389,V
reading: 0.14,V
